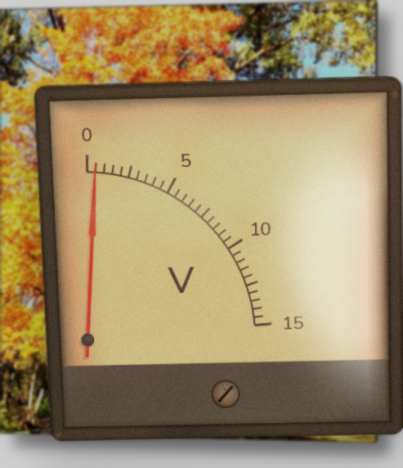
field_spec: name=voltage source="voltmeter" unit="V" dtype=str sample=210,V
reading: 0.5,V
